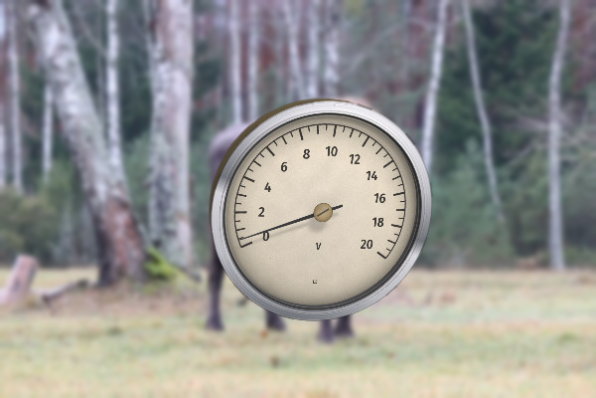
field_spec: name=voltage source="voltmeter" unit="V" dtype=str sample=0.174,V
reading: 0.5,V
